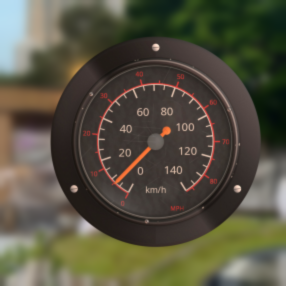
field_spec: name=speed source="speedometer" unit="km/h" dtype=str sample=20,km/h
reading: 7.5,km/h
